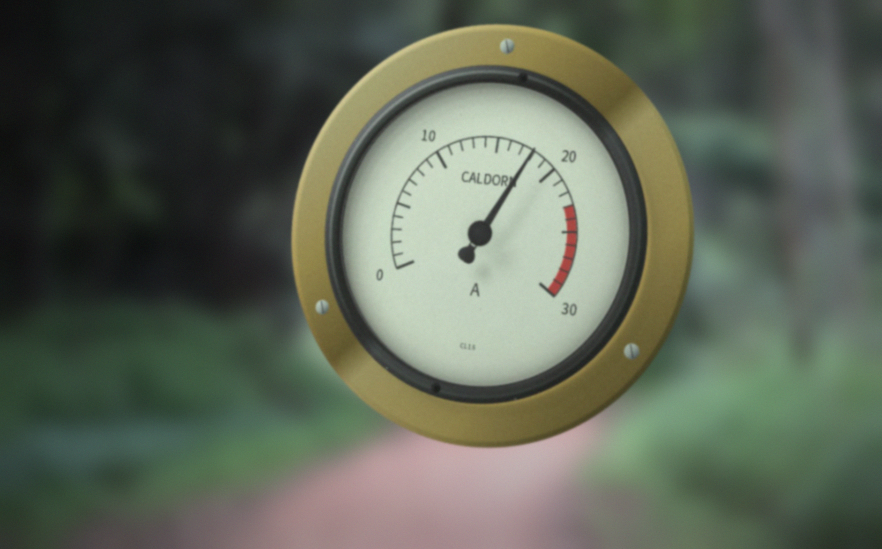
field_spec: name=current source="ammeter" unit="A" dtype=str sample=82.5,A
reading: 18,A
